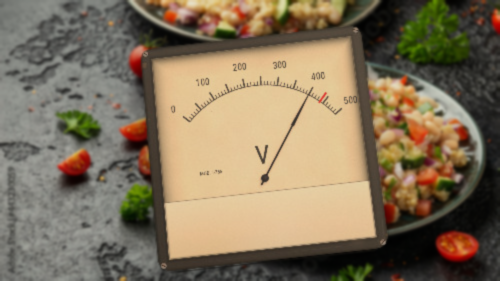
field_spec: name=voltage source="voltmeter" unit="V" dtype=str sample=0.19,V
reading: 400,V
